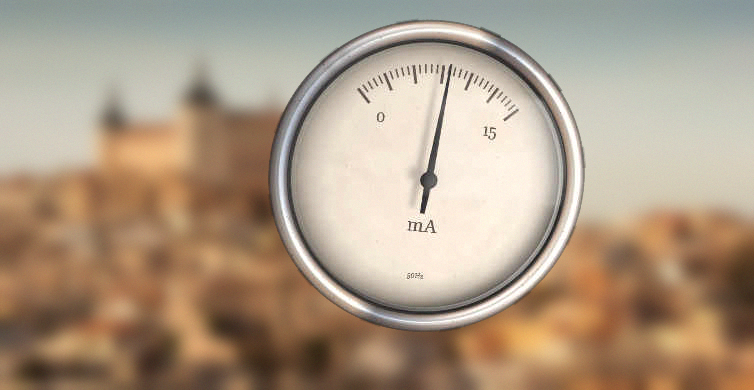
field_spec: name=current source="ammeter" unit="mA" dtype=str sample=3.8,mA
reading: 8,mA
